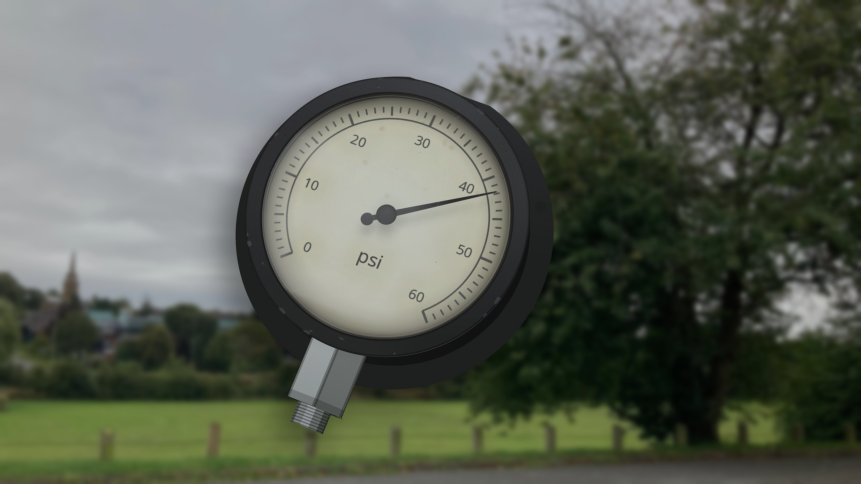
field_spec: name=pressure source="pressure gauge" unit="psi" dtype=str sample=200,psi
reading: 42,psi
